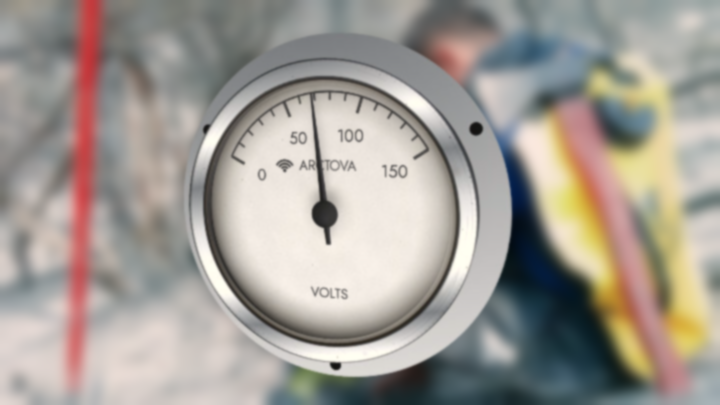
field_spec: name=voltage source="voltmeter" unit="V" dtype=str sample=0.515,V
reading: 70,V
